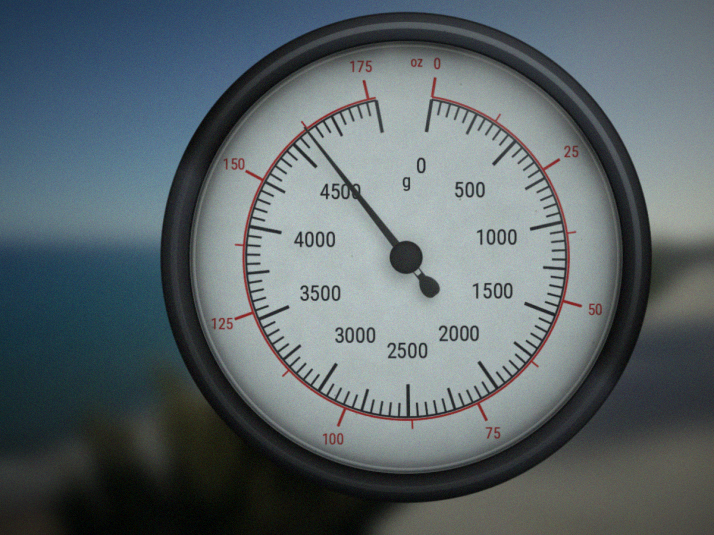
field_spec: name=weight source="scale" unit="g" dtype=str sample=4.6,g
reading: 4600,g
